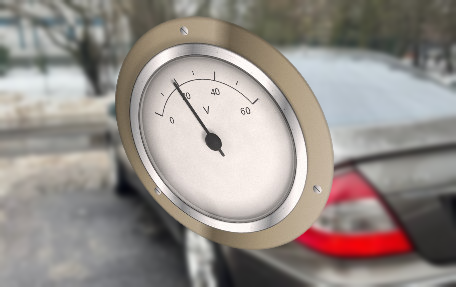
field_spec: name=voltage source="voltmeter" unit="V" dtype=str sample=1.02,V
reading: 20,V
